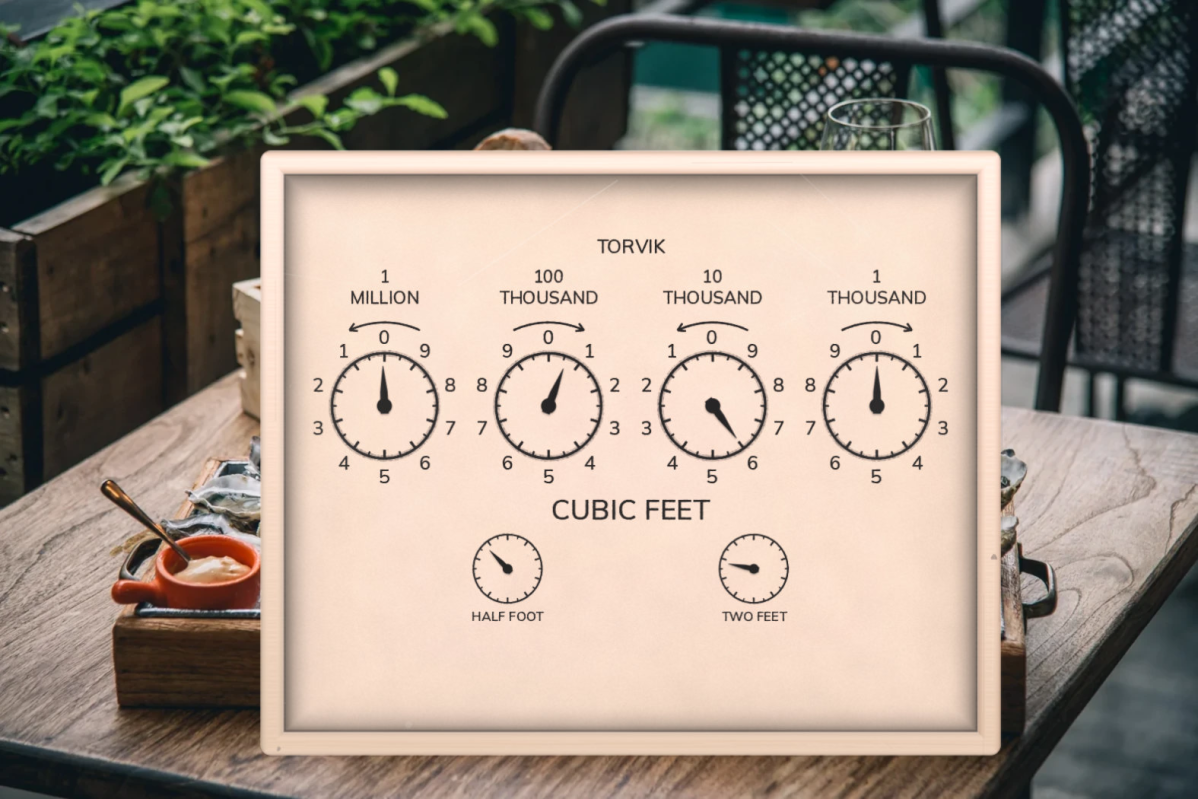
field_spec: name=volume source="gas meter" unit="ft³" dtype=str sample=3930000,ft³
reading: 6000,ft³
